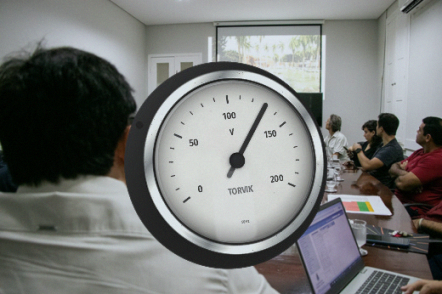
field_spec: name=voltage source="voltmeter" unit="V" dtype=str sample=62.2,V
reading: 130,V
